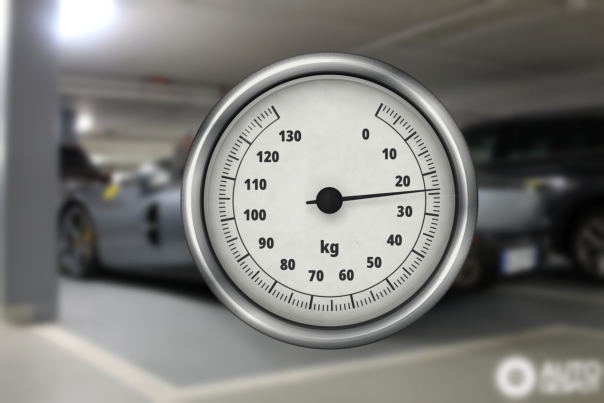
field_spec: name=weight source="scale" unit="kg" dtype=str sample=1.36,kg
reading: 24,kg
